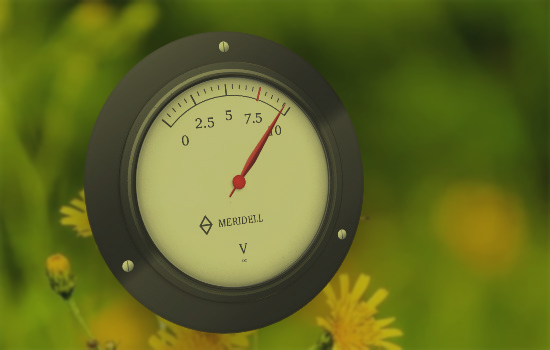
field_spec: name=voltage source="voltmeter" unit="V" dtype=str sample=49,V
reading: 9.5,V
